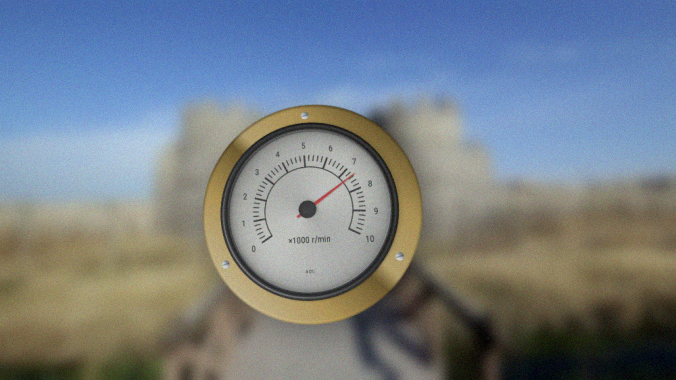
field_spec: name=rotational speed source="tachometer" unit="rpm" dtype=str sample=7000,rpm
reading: 7400,rpm
